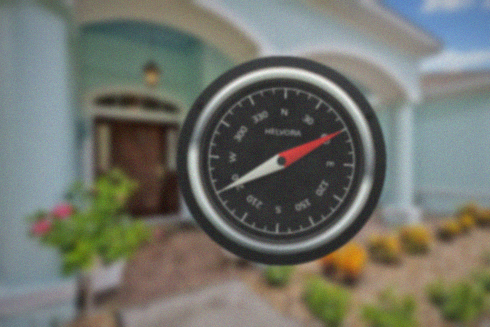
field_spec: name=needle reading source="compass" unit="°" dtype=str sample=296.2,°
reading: 60,°
